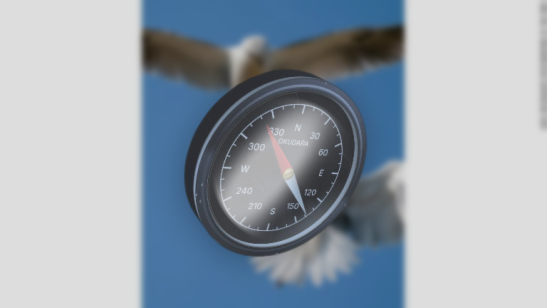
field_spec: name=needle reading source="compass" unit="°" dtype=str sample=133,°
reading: 320,°
